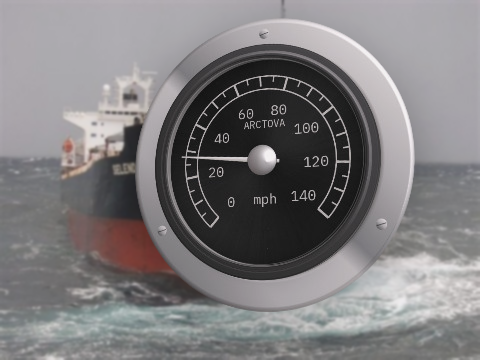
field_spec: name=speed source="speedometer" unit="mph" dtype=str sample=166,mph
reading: 27.5,mph
